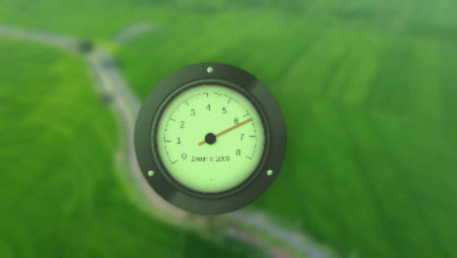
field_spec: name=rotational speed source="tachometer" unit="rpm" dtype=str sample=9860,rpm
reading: 6250,rpm
